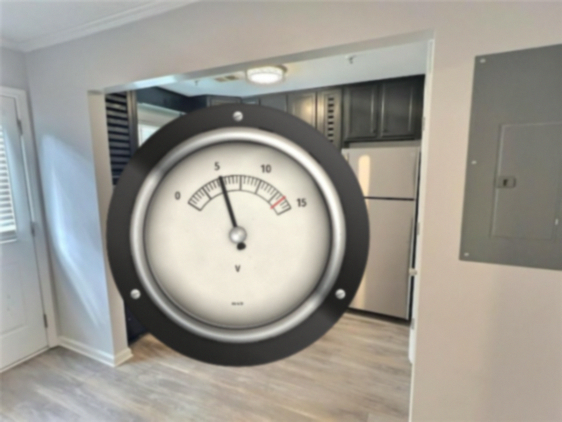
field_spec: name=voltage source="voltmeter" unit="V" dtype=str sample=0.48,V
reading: 5,V
